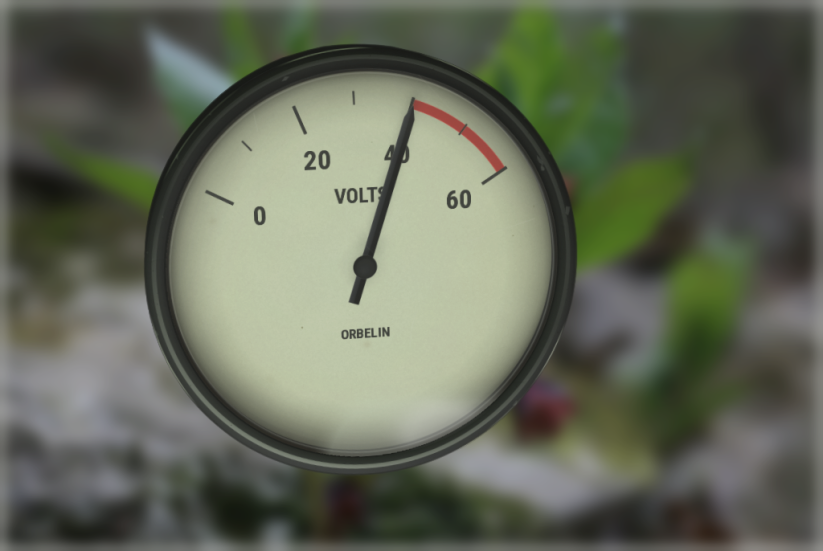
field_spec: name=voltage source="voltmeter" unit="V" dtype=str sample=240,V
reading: 40,V
